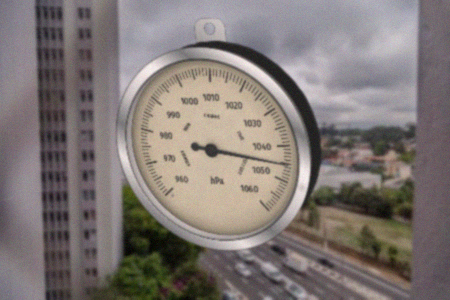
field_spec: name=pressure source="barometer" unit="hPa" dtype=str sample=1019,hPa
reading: 1045,hPa
